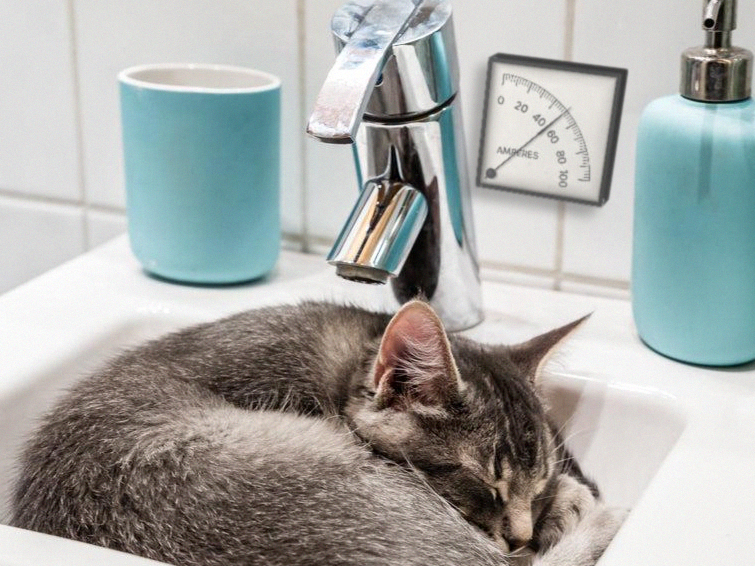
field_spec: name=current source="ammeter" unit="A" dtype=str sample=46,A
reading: 50,A
